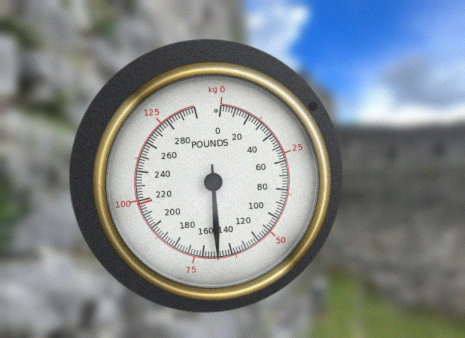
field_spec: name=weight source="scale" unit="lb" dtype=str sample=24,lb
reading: 150,lb
